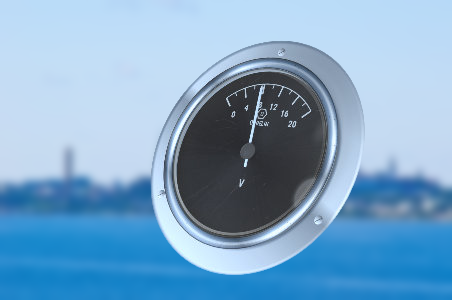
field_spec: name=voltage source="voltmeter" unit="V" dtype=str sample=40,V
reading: 8,V
